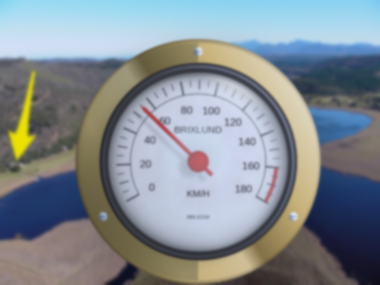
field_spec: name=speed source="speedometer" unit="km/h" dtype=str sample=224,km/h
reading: 55,km/h
